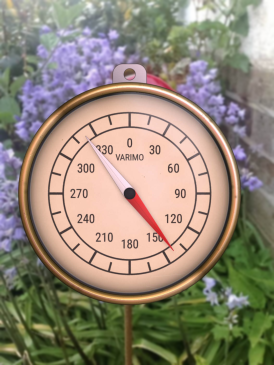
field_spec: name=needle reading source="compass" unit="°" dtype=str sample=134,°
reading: 142.5,°
